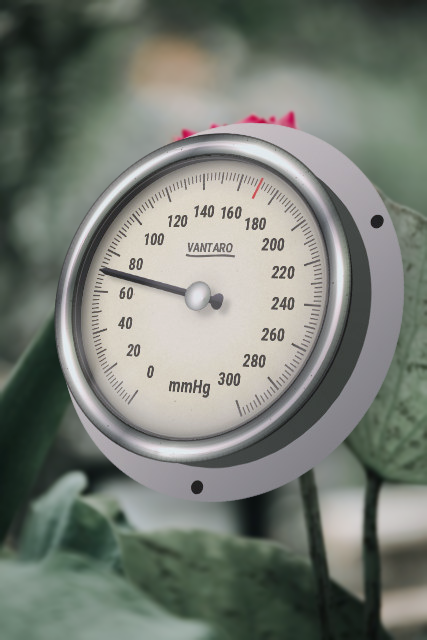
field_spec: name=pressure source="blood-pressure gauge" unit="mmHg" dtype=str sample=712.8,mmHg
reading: 70,mmHg
